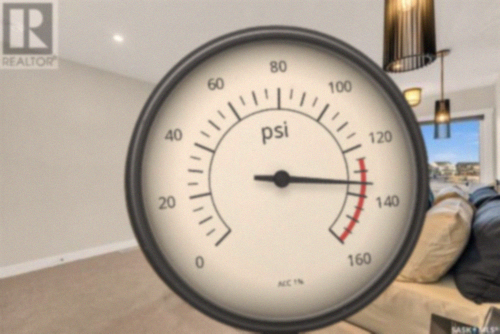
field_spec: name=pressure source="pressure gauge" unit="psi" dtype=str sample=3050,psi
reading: 135,psi
